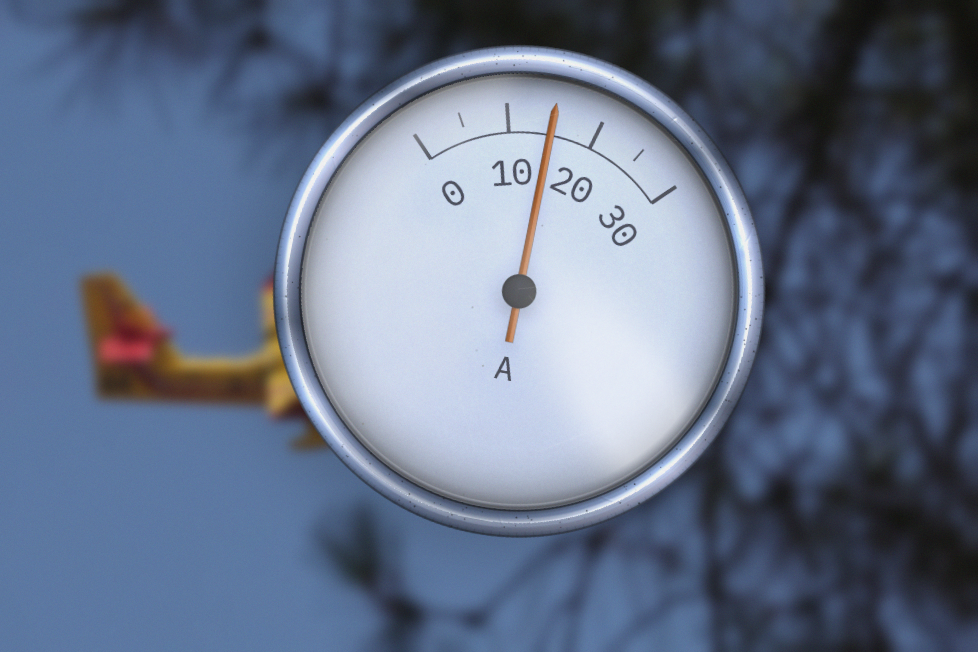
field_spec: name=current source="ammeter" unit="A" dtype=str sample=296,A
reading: 15,A
